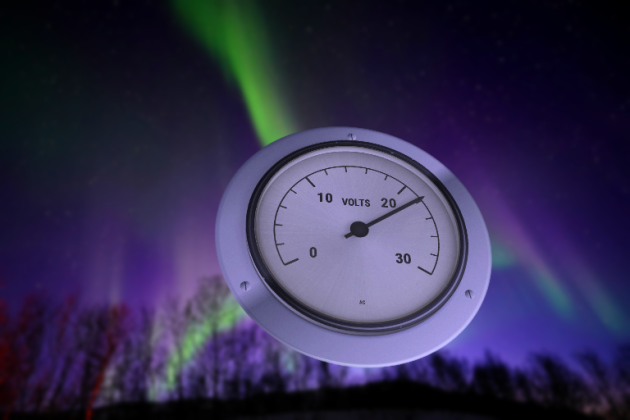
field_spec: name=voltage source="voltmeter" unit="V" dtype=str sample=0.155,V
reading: 22,V
